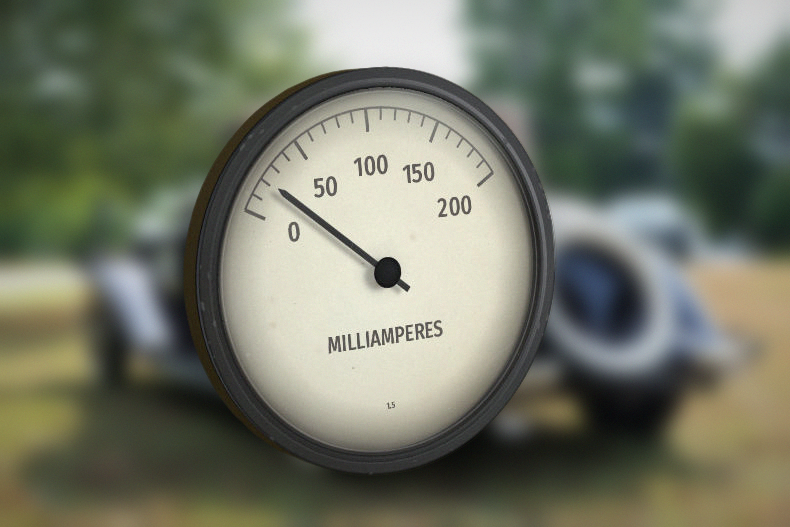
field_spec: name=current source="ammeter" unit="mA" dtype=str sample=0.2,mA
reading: 20,mA
